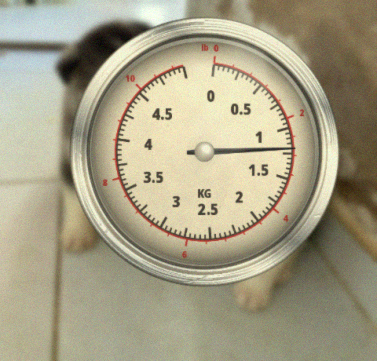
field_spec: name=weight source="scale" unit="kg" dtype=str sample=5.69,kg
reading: 1.2,kg
